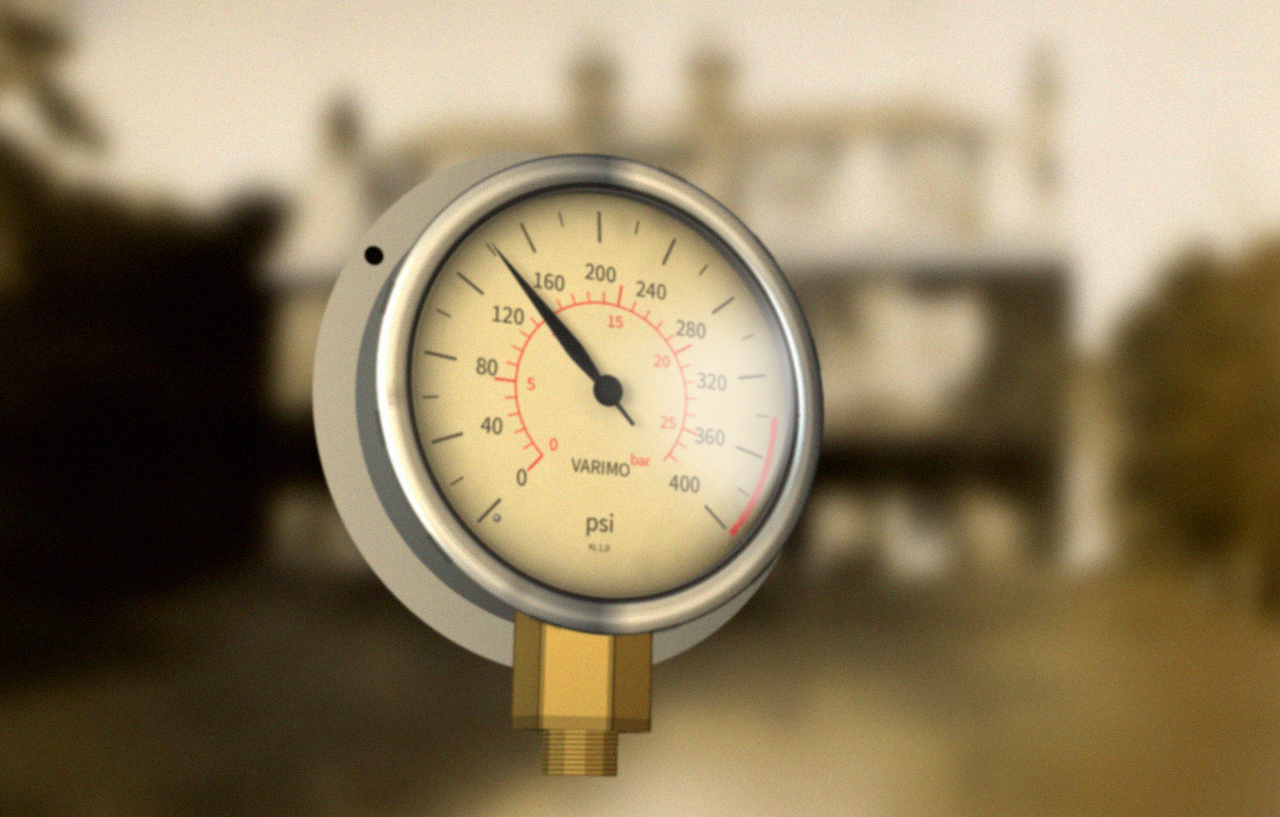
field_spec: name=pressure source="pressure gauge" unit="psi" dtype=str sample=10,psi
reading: 140,psi
